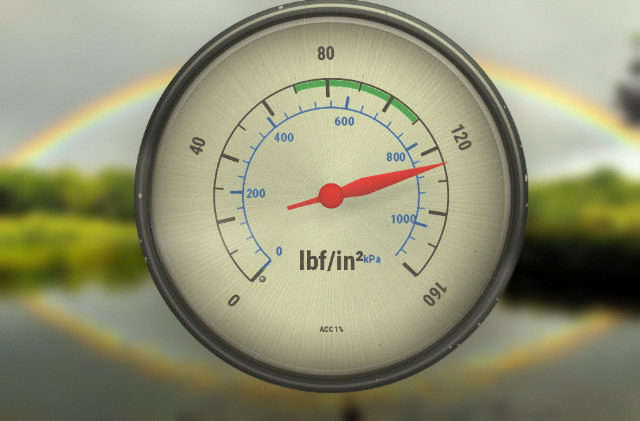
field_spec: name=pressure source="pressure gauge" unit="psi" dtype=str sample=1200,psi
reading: 125,psi
